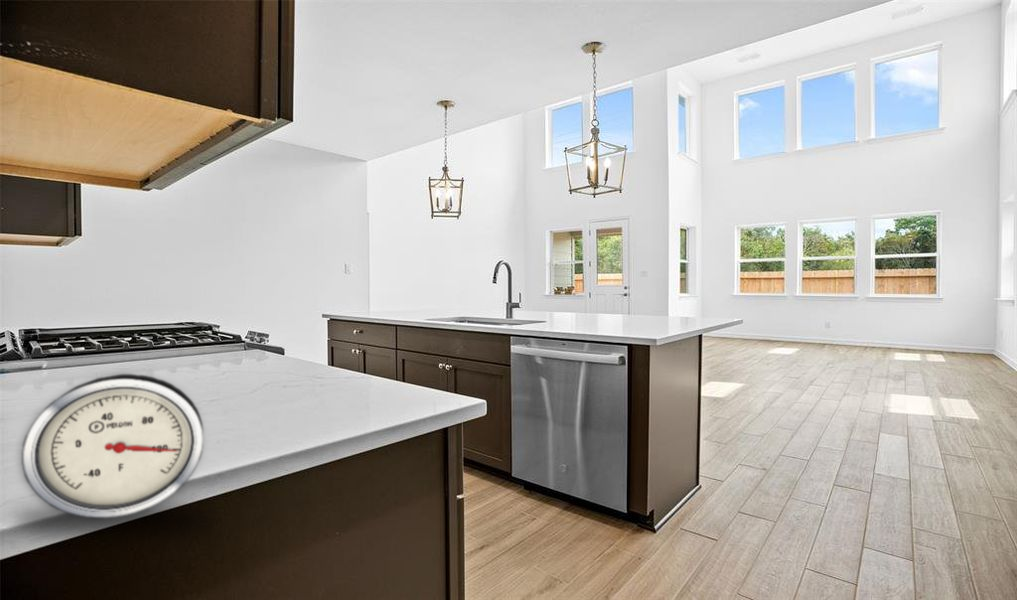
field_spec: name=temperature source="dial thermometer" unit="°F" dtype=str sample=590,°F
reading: 120,°F
